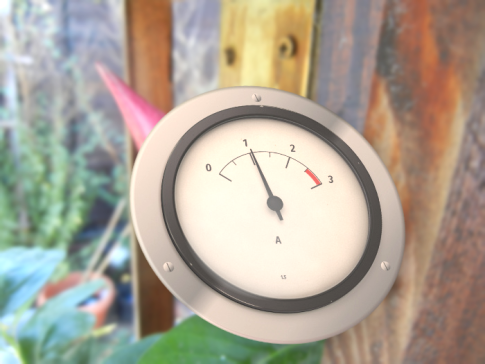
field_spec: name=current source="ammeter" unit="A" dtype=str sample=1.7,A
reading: 1,A
